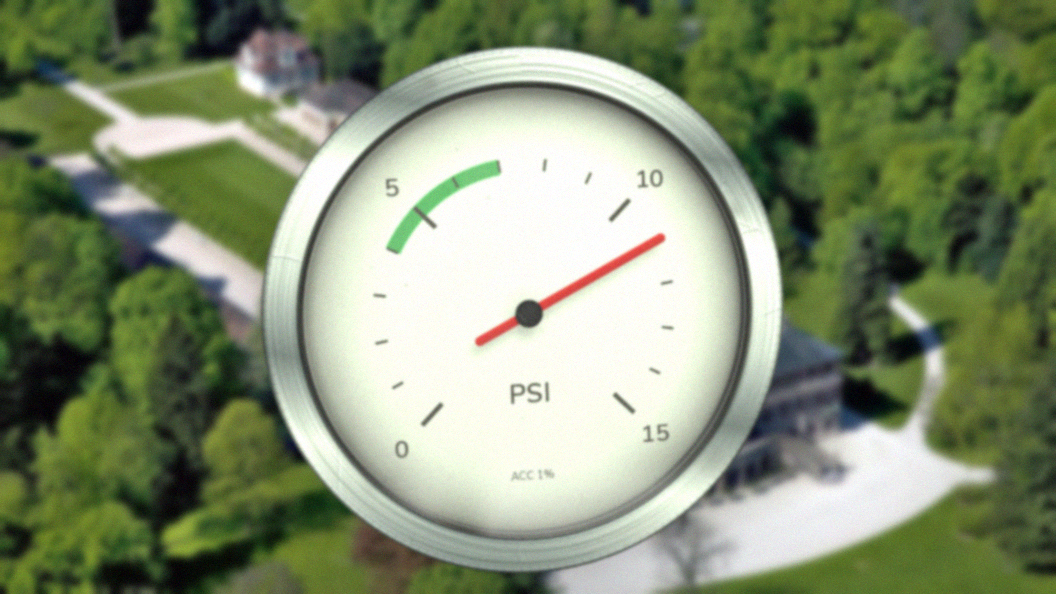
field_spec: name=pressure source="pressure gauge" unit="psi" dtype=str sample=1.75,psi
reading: 11,psi
